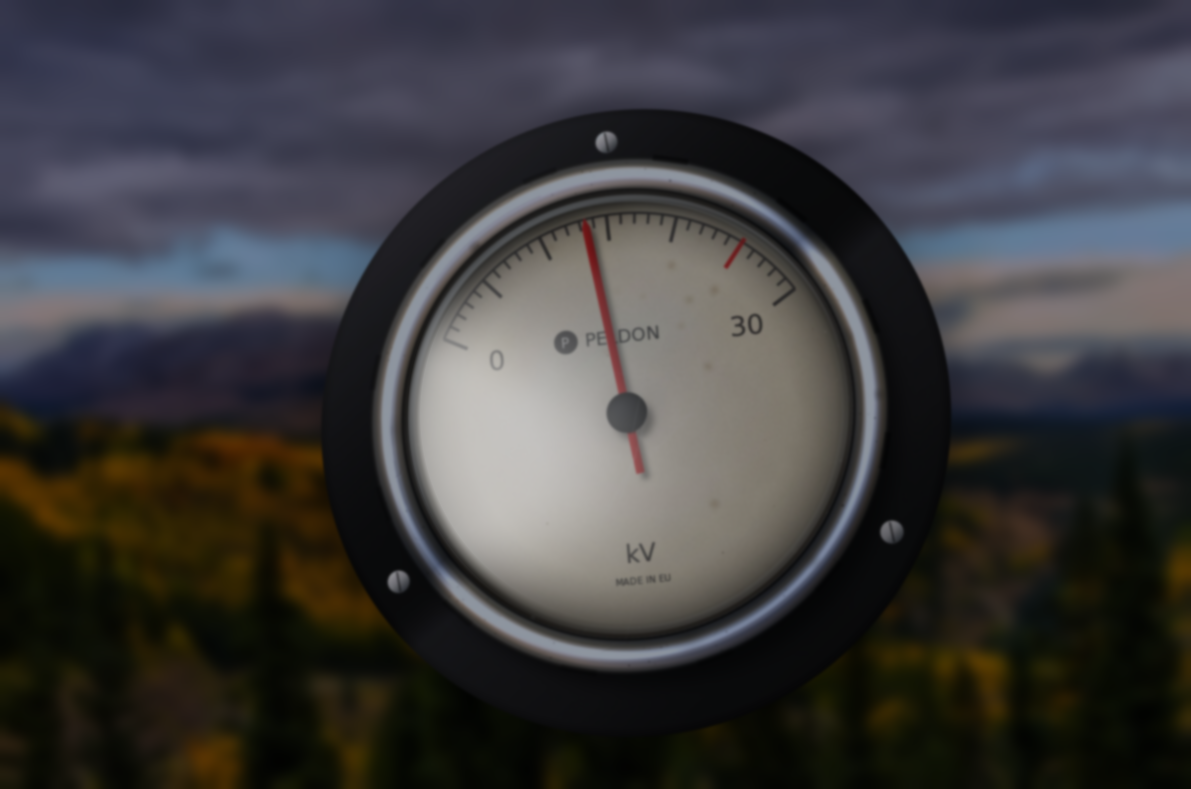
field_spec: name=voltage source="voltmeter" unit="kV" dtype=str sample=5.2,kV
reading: 13.5,kV
